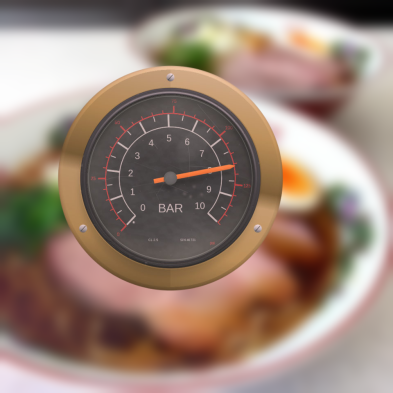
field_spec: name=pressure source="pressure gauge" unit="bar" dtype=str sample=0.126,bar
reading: 8,bar
